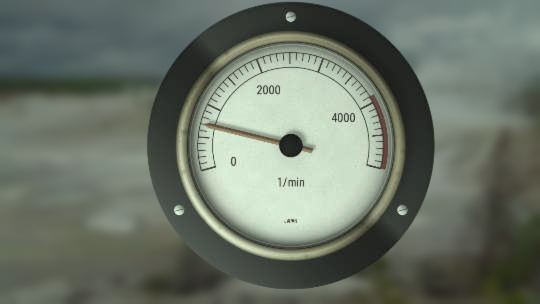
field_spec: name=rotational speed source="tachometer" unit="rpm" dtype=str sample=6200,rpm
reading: 700,rpm
